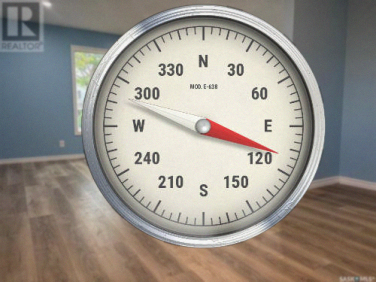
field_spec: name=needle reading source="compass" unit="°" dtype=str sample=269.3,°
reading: 110,°
